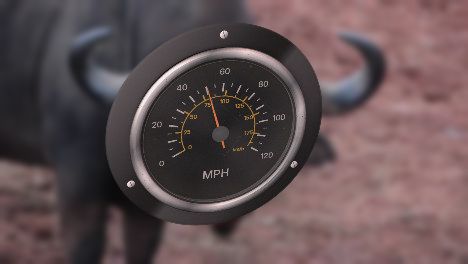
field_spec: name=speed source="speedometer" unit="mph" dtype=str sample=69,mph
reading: 50,mph
